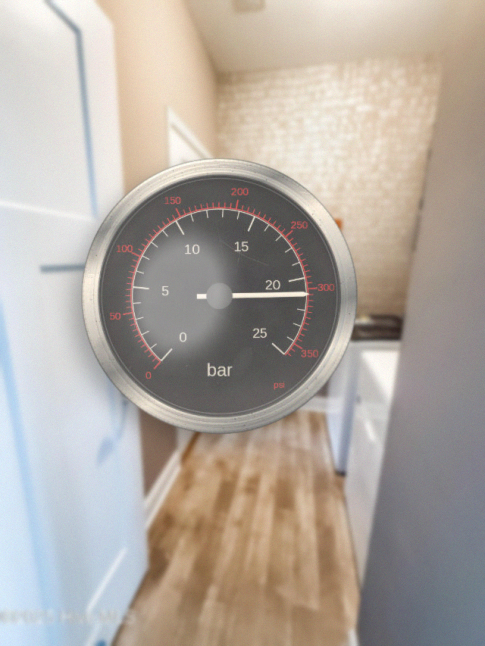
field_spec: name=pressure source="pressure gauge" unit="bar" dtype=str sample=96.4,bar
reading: 21,bar
